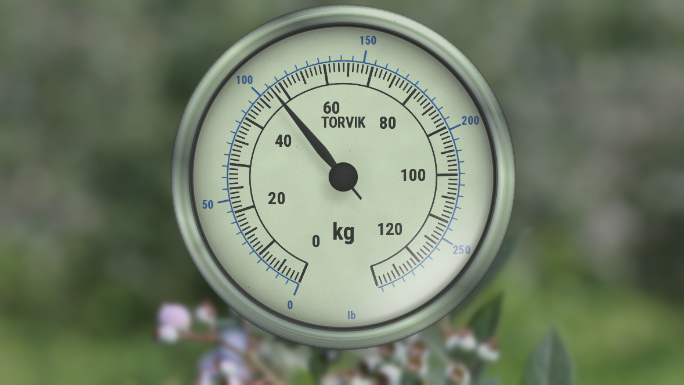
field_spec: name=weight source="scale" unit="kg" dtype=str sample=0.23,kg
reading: 48,kg
